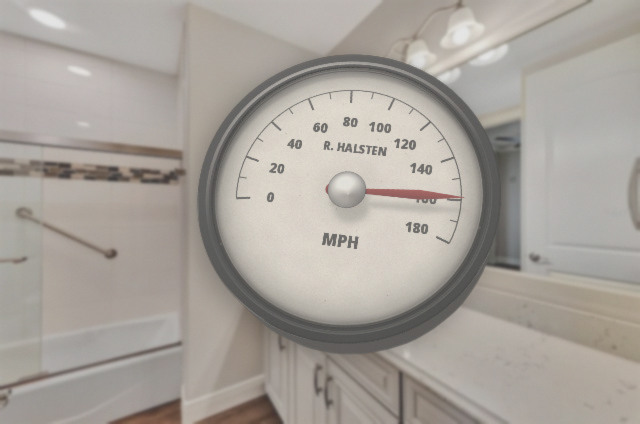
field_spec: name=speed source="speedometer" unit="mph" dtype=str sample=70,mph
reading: 160,mph
